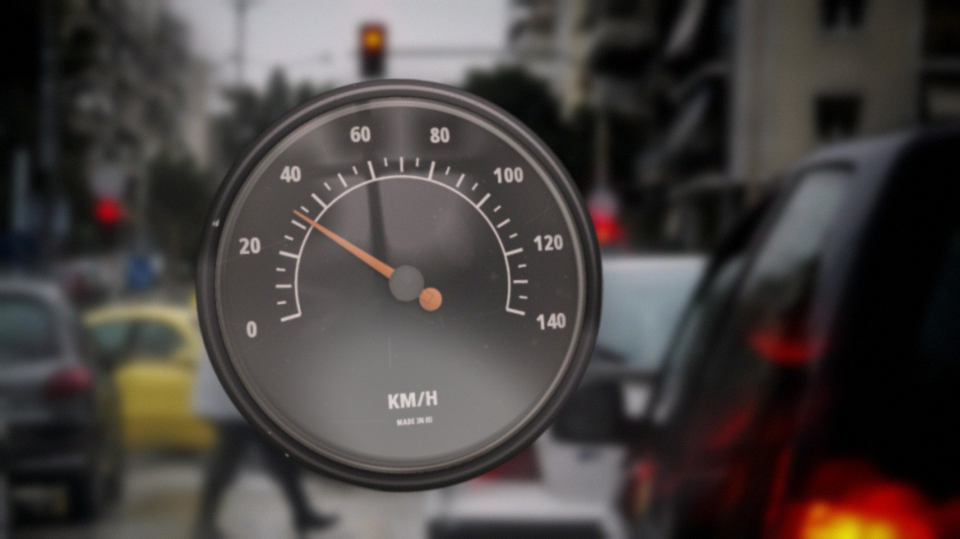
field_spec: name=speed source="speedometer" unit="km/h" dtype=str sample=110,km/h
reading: 32.5,km/h
